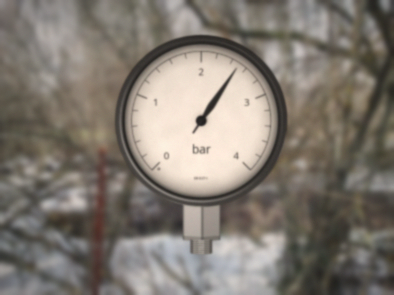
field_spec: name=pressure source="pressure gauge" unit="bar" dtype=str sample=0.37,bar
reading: 2.5,bar
